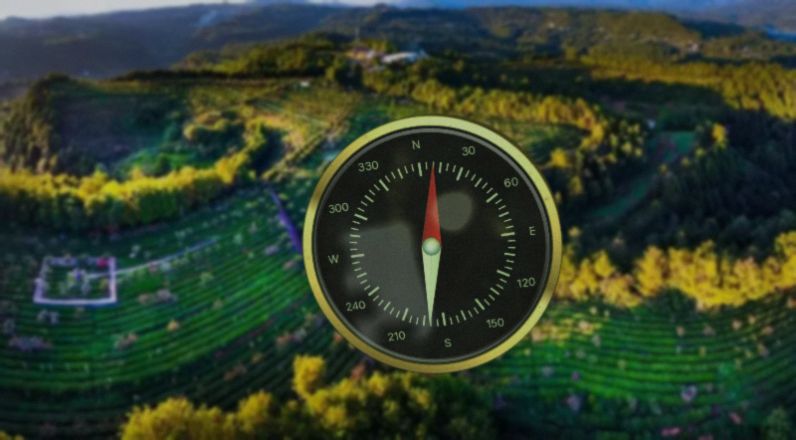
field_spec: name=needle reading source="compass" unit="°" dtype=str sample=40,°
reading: 10,°
